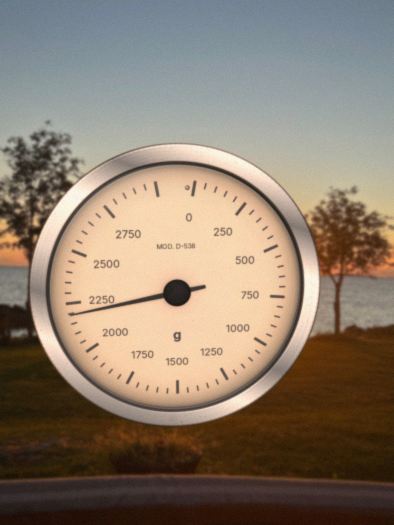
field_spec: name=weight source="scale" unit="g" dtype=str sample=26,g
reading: 2200,g
